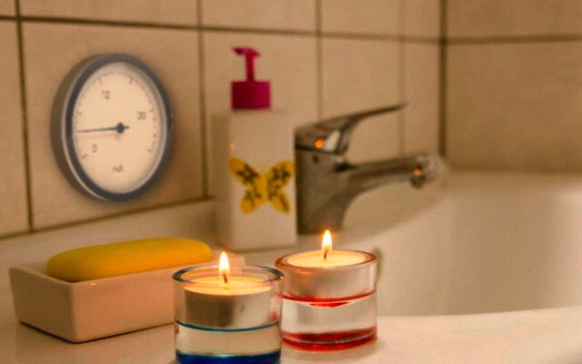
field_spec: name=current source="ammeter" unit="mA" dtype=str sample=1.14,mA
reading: 3,mA
